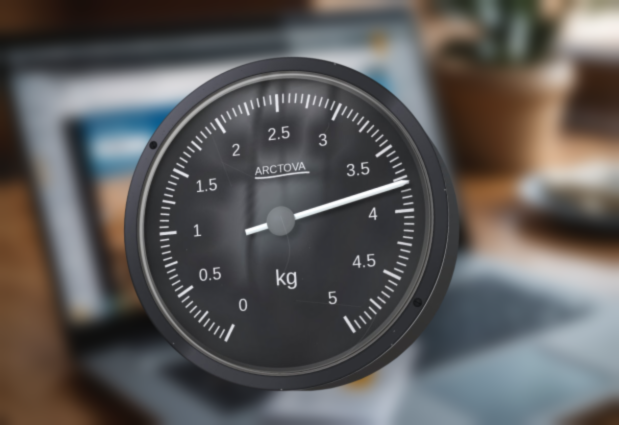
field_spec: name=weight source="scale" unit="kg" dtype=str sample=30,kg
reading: 3.8,kg
